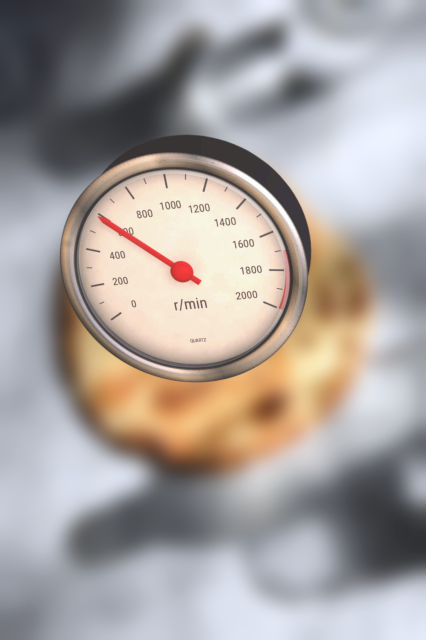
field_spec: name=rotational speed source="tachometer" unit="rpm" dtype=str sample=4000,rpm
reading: 600,rpm
